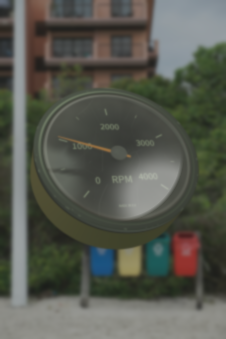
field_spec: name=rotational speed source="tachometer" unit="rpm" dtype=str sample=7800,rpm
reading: 1000,rpm
